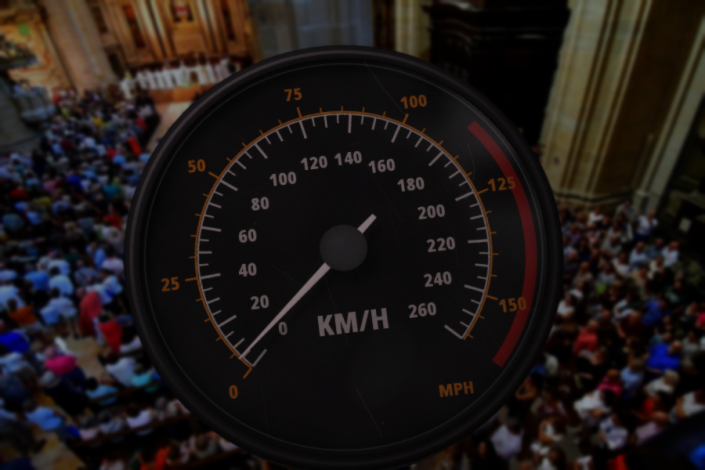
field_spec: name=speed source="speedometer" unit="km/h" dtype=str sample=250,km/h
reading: 5,km/h
